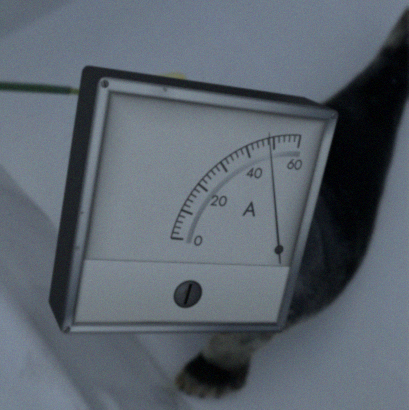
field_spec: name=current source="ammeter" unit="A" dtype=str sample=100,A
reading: 48,A
